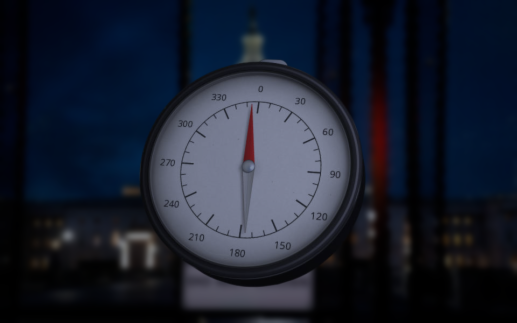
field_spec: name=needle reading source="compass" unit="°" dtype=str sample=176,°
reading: 355,°
